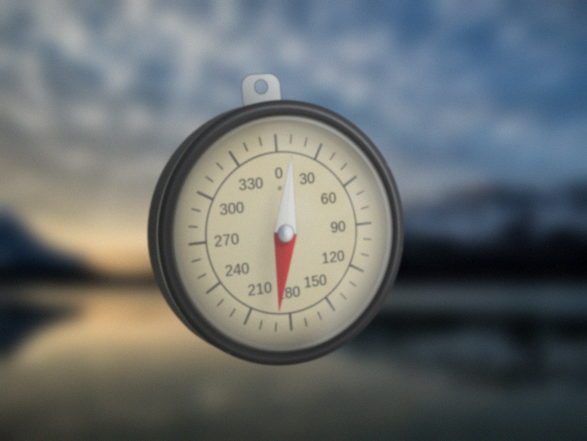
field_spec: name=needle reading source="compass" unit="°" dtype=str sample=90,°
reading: 190,°
